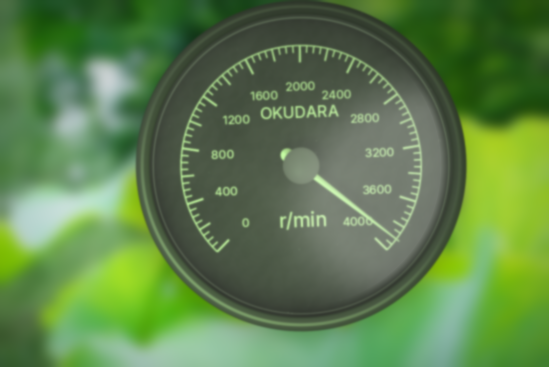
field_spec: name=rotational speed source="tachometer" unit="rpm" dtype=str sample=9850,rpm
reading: 3900,rpm
